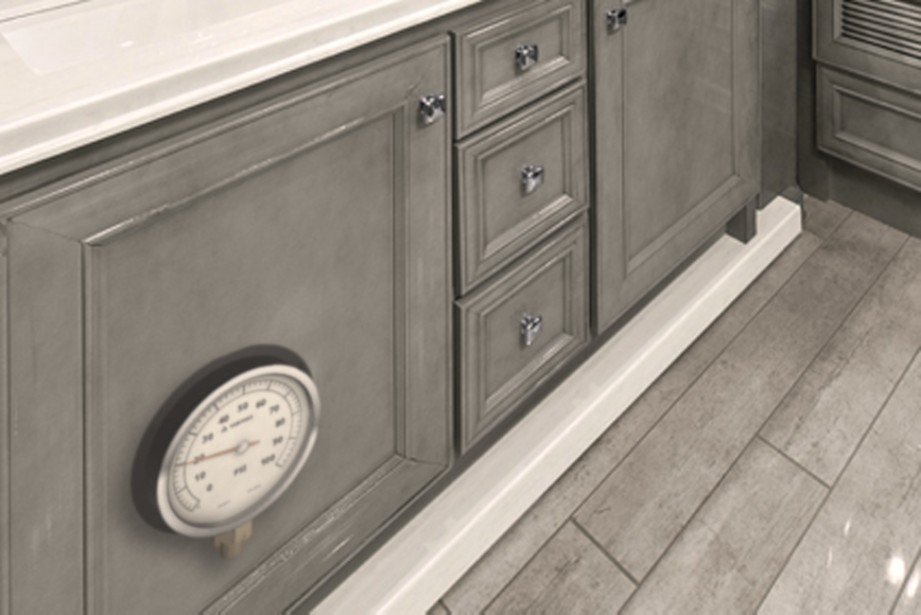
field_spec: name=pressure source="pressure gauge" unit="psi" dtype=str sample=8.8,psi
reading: 20,psi
